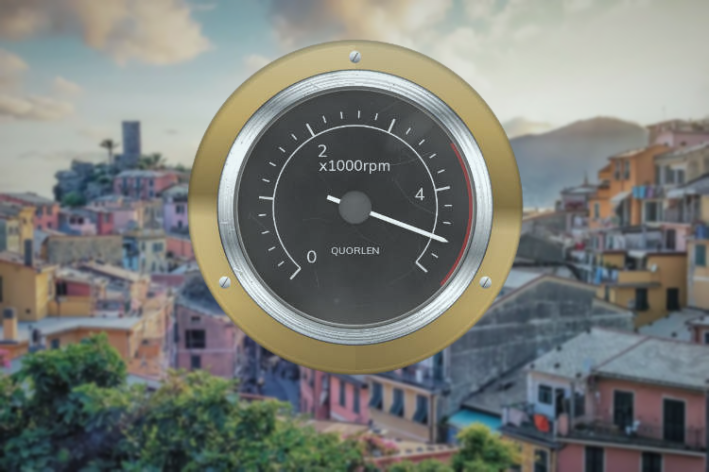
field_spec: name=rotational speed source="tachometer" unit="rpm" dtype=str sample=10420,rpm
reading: 4600,rpm
